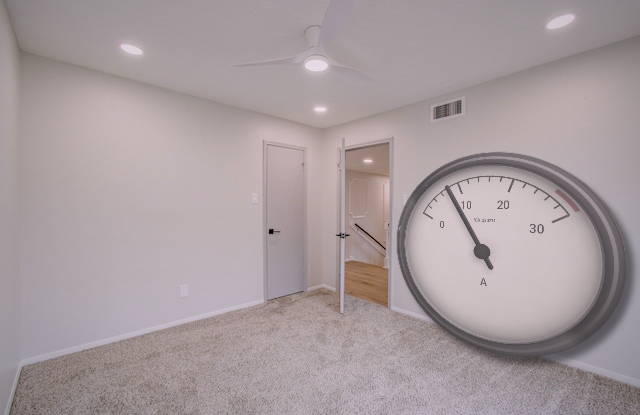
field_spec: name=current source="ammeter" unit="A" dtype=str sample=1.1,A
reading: 8,A
